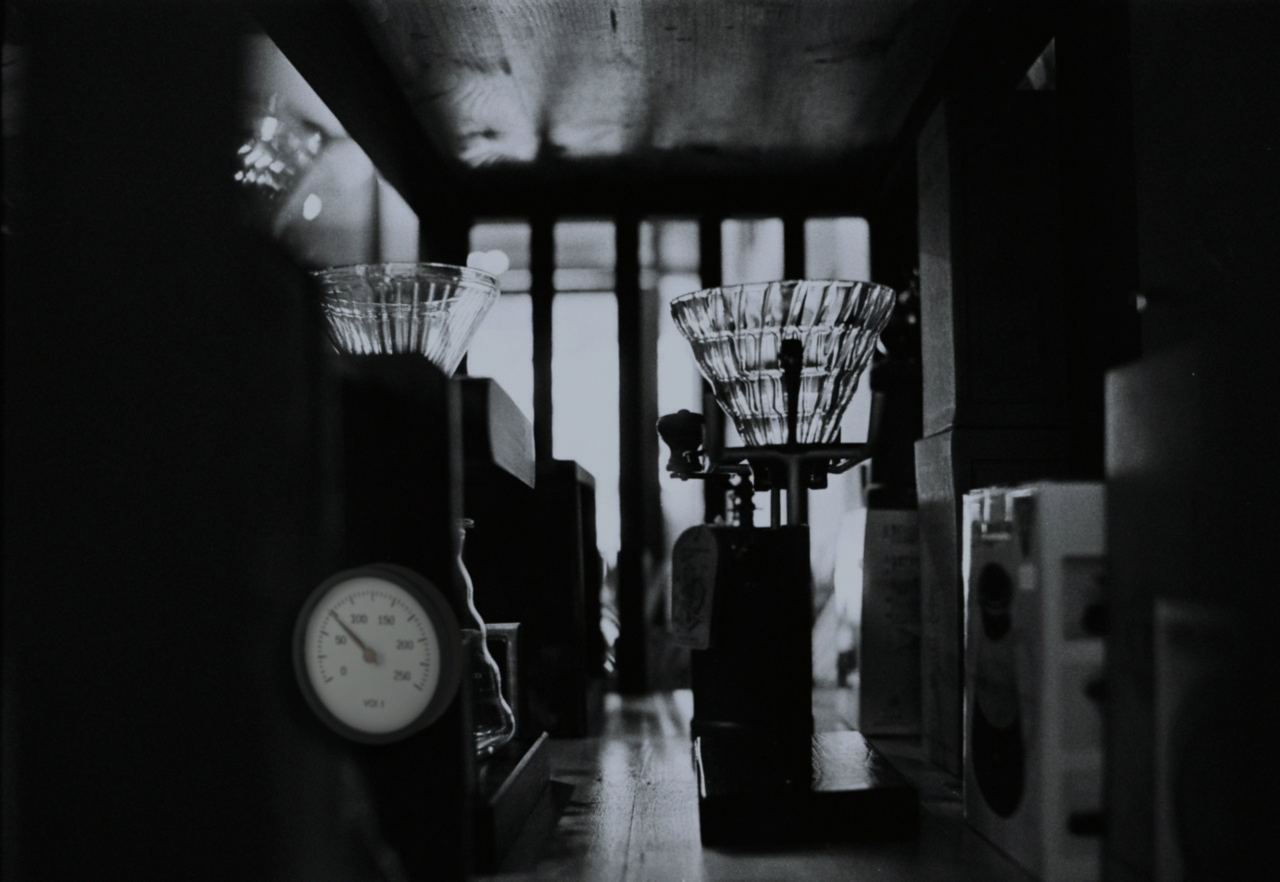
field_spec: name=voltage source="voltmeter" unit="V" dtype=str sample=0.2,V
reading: 75,V
